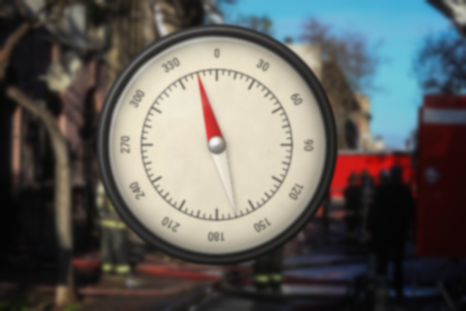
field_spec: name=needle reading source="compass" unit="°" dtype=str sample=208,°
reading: 345,°
